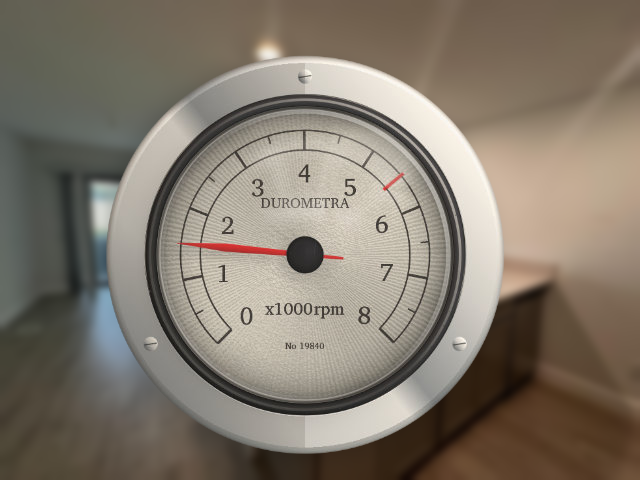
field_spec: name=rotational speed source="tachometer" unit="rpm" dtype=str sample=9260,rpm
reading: 1500,rpm
